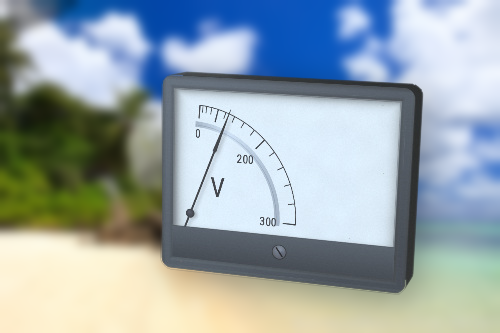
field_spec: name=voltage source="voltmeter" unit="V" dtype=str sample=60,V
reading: 130,V
